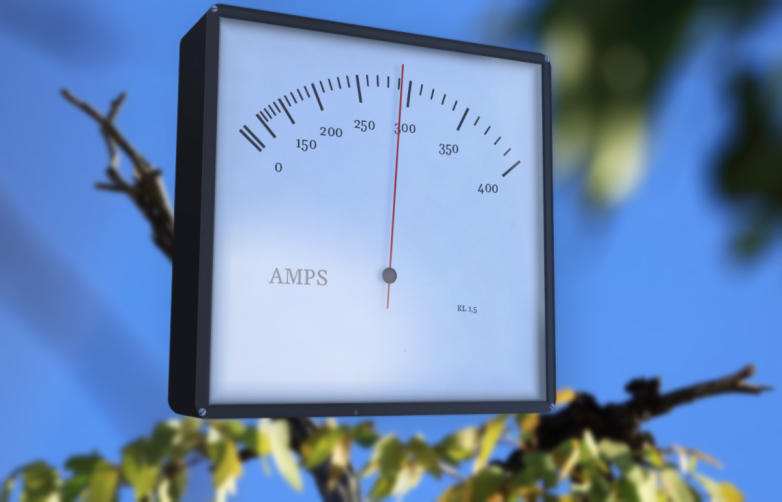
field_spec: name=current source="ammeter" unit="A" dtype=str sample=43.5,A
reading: 290,A
